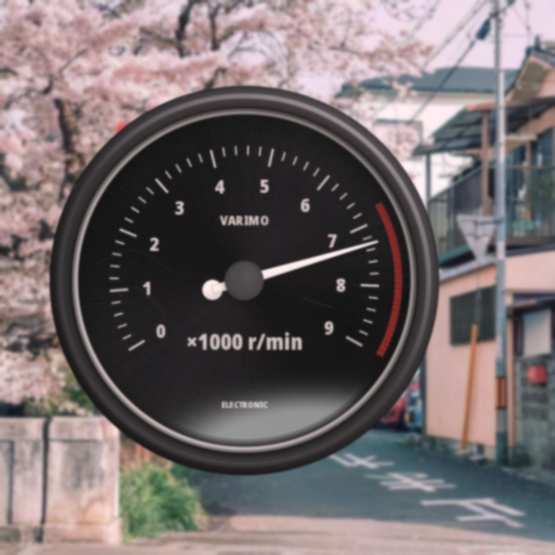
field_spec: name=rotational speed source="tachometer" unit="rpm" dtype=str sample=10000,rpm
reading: 7300,rpm
